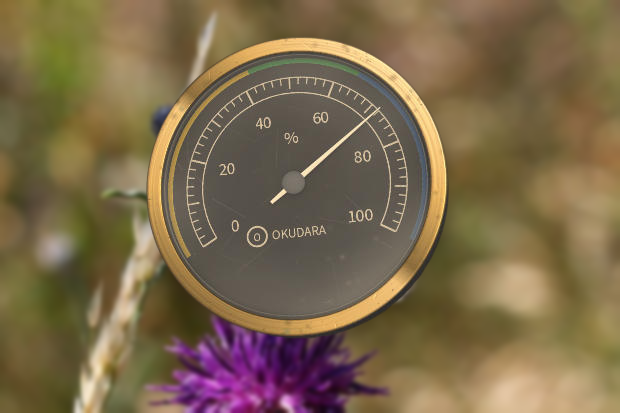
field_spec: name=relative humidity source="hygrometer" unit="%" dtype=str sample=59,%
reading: 72,%
